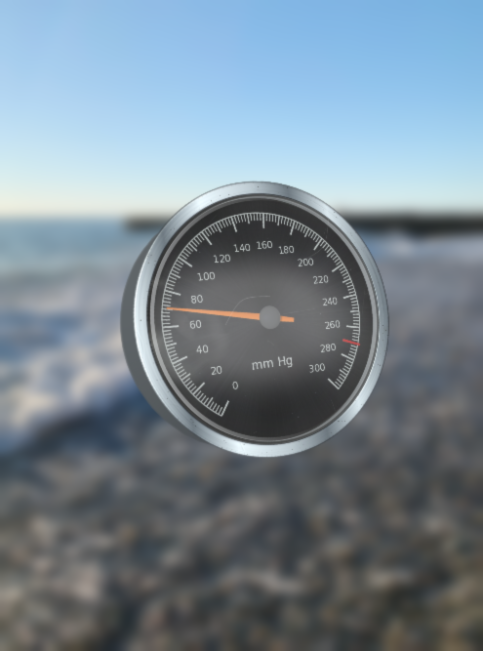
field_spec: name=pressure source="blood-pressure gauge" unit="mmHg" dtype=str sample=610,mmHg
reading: 70,mmHg
